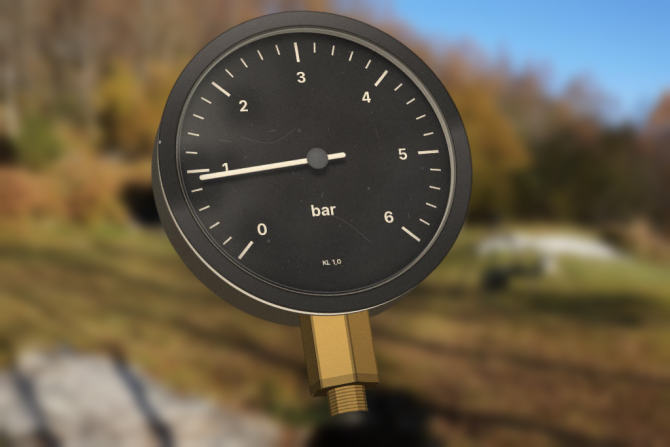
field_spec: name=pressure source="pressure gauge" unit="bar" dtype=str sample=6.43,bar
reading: 0.9,bar
